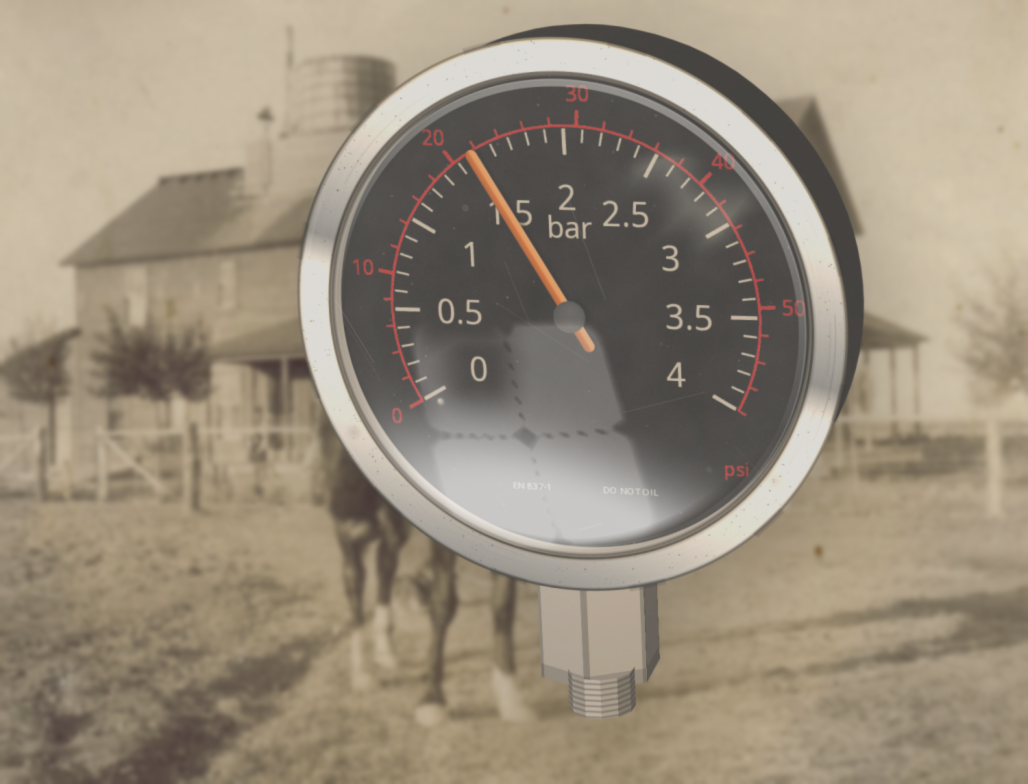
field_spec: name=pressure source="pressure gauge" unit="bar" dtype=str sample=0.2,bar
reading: 1.5,bar
